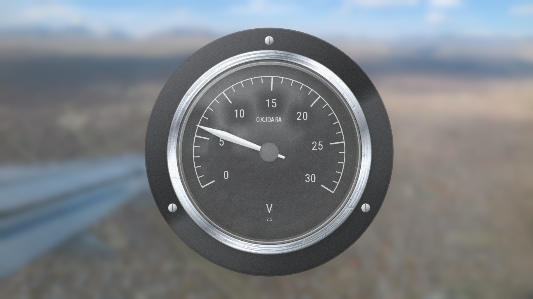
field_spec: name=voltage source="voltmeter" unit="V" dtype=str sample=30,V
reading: 6,V
